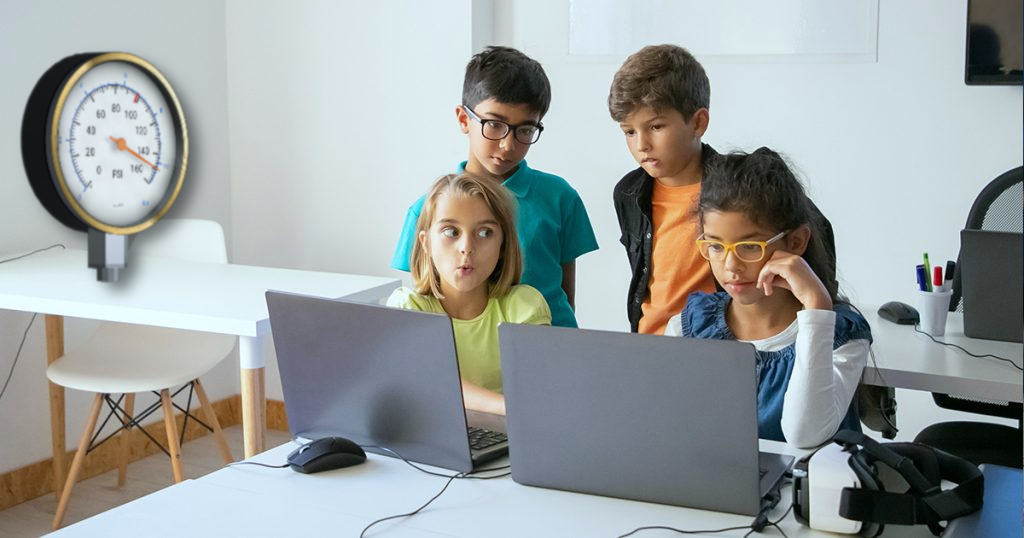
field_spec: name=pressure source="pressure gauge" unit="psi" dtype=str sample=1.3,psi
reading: 150,psi
